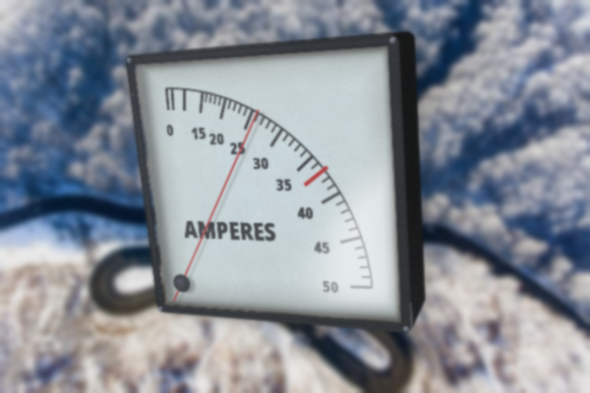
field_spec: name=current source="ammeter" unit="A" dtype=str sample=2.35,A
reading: 26,A
